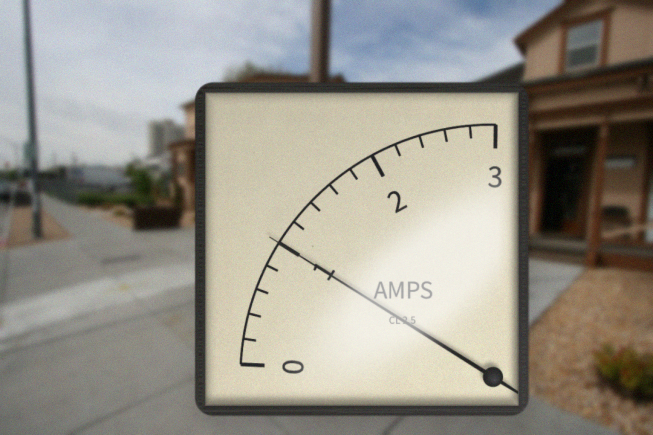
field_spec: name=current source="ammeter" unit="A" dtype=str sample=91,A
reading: 1,A
